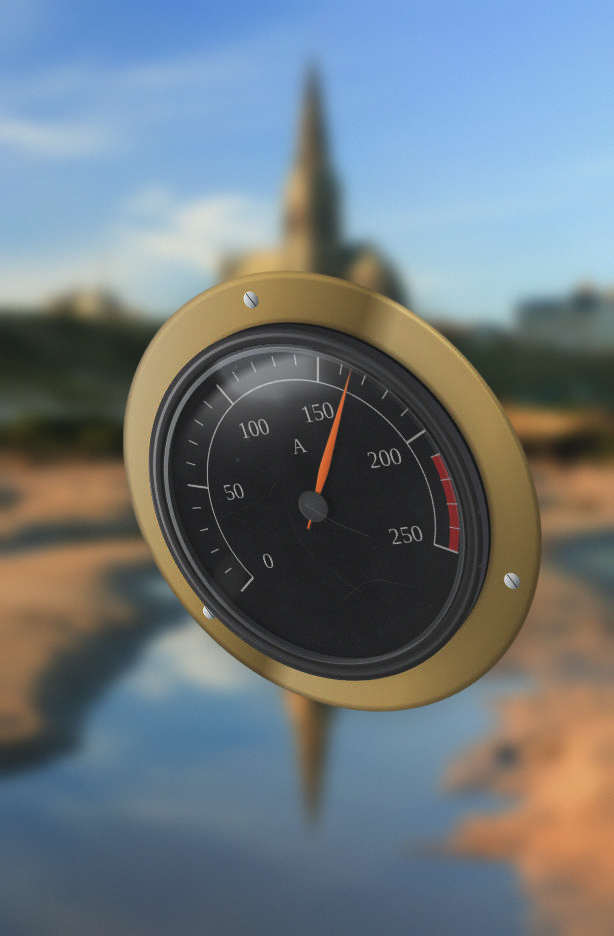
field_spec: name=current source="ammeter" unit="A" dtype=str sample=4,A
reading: 165,A
